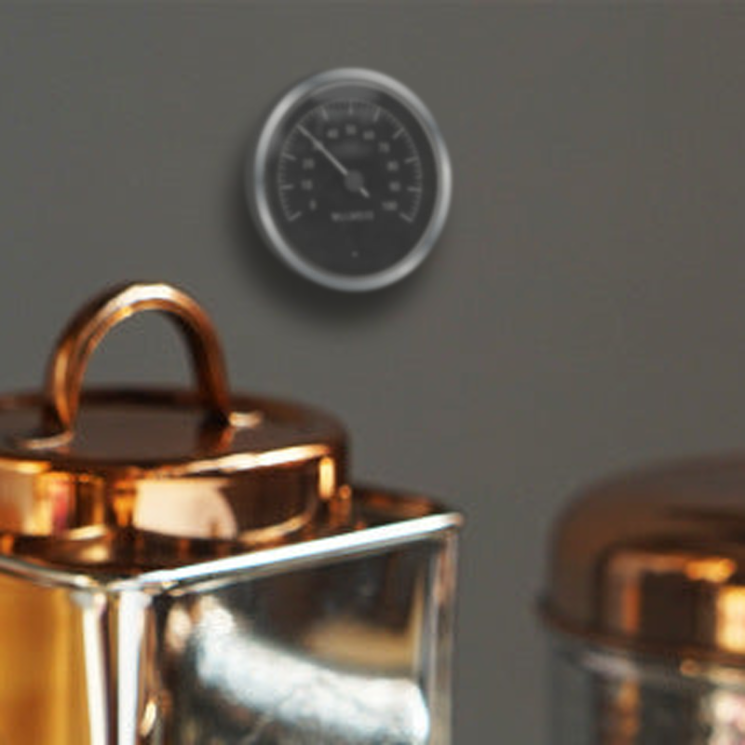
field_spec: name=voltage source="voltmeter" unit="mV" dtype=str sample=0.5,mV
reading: 30,mV
